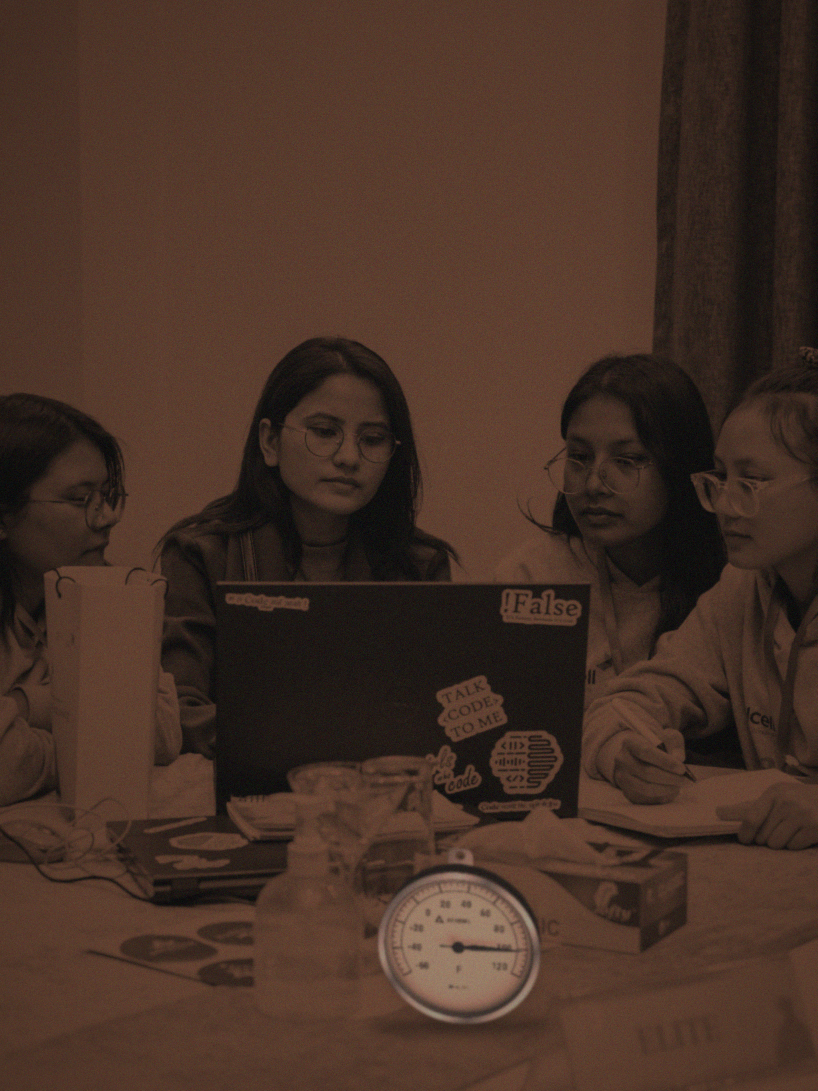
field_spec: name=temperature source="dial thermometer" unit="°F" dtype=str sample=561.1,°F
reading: 100,°F
